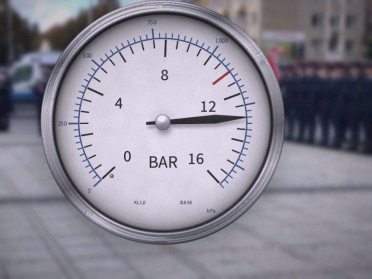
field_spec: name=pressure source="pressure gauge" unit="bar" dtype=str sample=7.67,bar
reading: 13,bar
